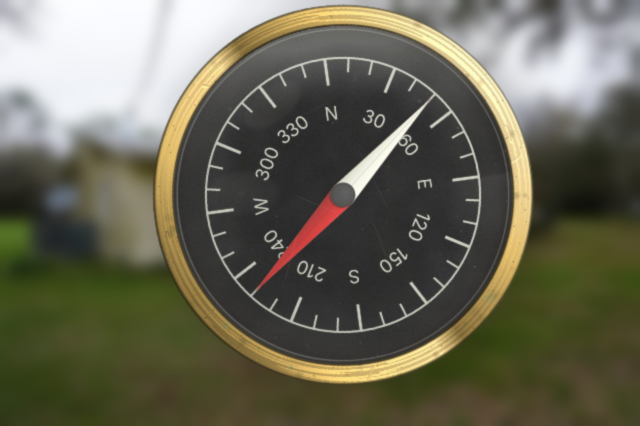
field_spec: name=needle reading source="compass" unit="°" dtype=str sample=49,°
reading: 230,°
